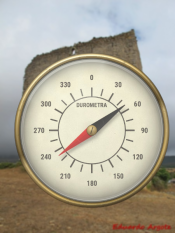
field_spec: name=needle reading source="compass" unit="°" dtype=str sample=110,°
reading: 232.5,°
